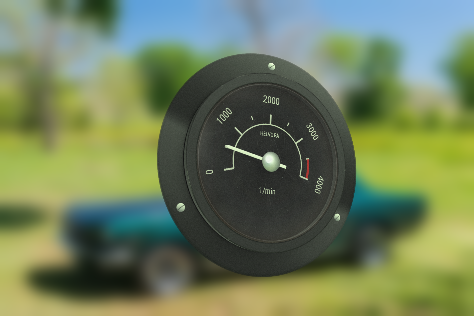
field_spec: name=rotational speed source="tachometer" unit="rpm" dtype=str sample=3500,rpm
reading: 500,rpm
